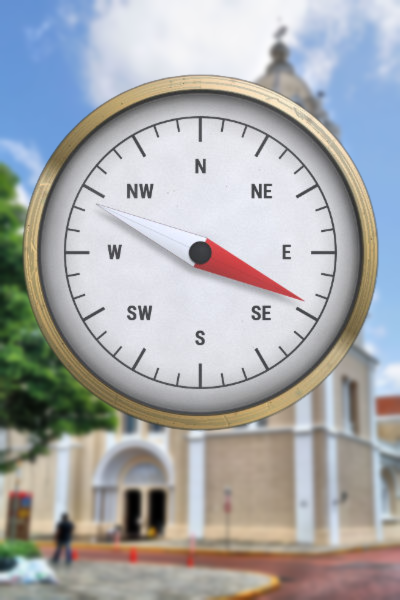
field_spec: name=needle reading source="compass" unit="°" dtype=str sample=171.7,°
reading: 115,°
